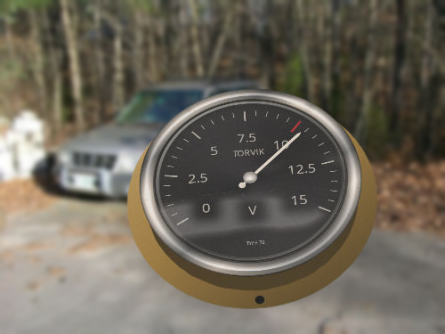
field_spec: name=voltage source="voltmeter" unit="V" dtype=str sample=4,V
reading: 10.5,V
